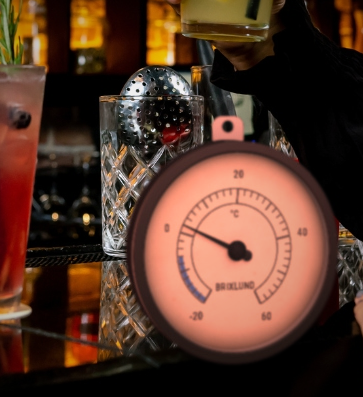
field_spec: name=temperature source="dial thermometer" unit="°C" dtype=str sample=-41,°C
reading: 2,°C
